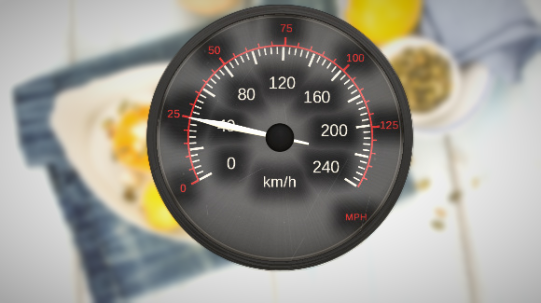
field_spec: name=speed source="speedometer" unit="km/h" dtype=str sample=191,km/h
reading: 40,km/h
